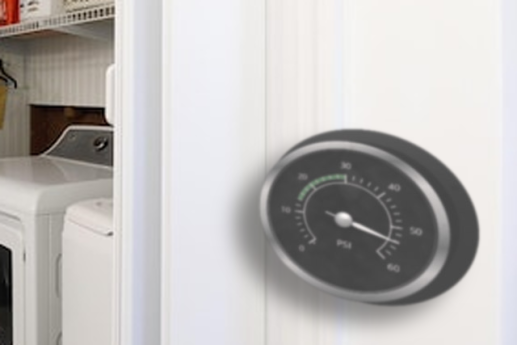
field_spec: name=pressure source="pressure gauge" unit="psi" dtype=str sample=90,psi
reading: 54,psi
